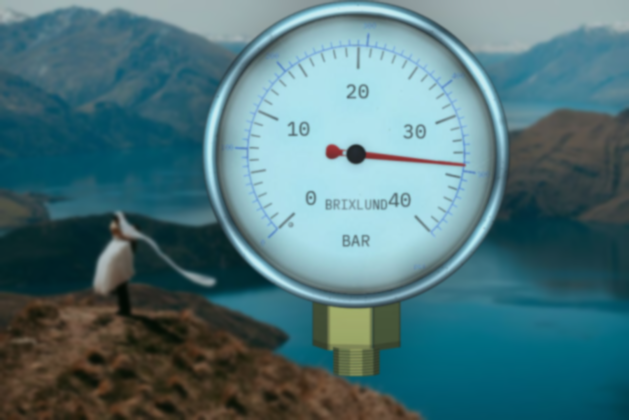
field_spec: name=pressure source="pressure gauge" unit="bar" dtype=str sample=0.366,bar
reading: 34,bar
